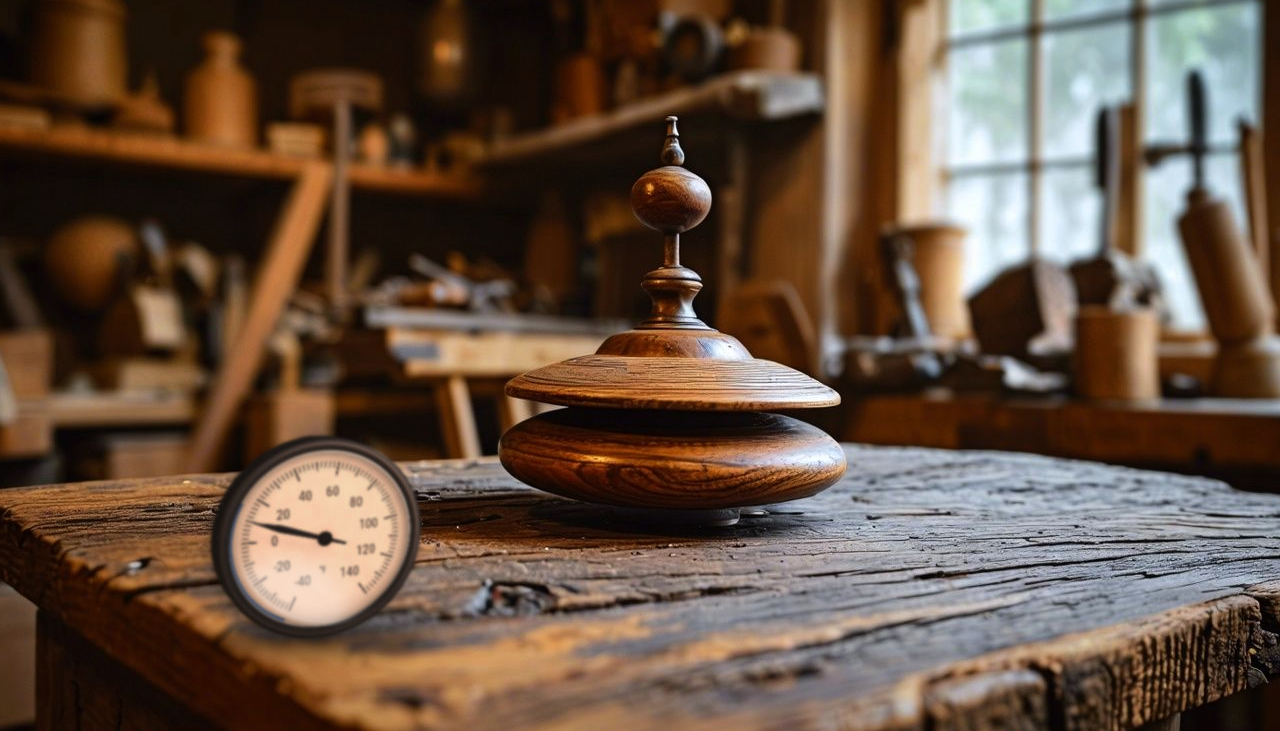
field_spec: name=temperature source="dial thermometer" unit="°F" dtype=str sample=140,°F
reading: 10,°F
